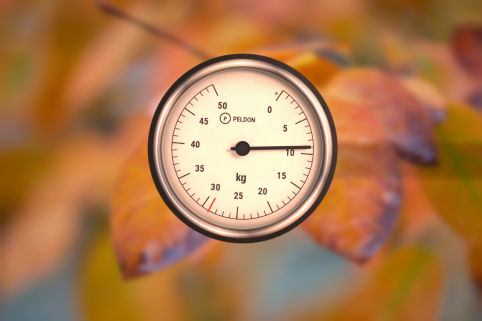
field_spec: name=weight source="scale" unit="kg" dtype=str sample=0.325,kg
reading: 9,kg
